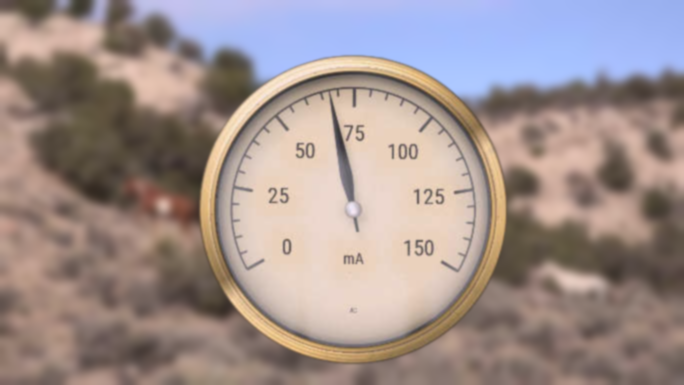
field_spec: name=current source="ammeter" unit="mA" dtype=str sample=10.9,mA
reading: 67.5,mA
